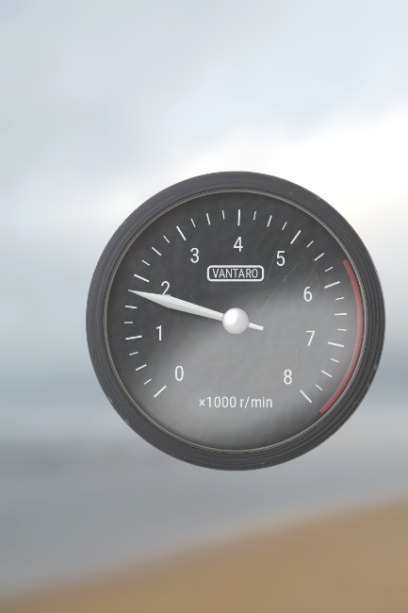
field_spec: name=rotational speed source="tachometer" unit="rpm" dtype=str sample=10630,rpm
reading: 1750,rpm
